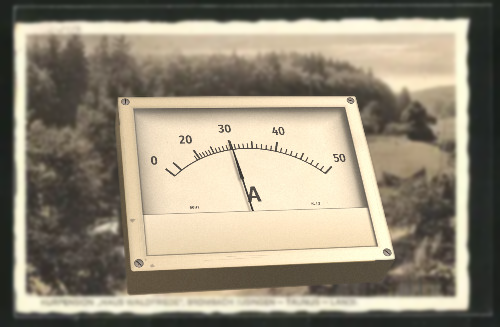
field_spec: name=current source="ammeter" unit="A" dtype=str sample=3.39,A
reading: 30,A
